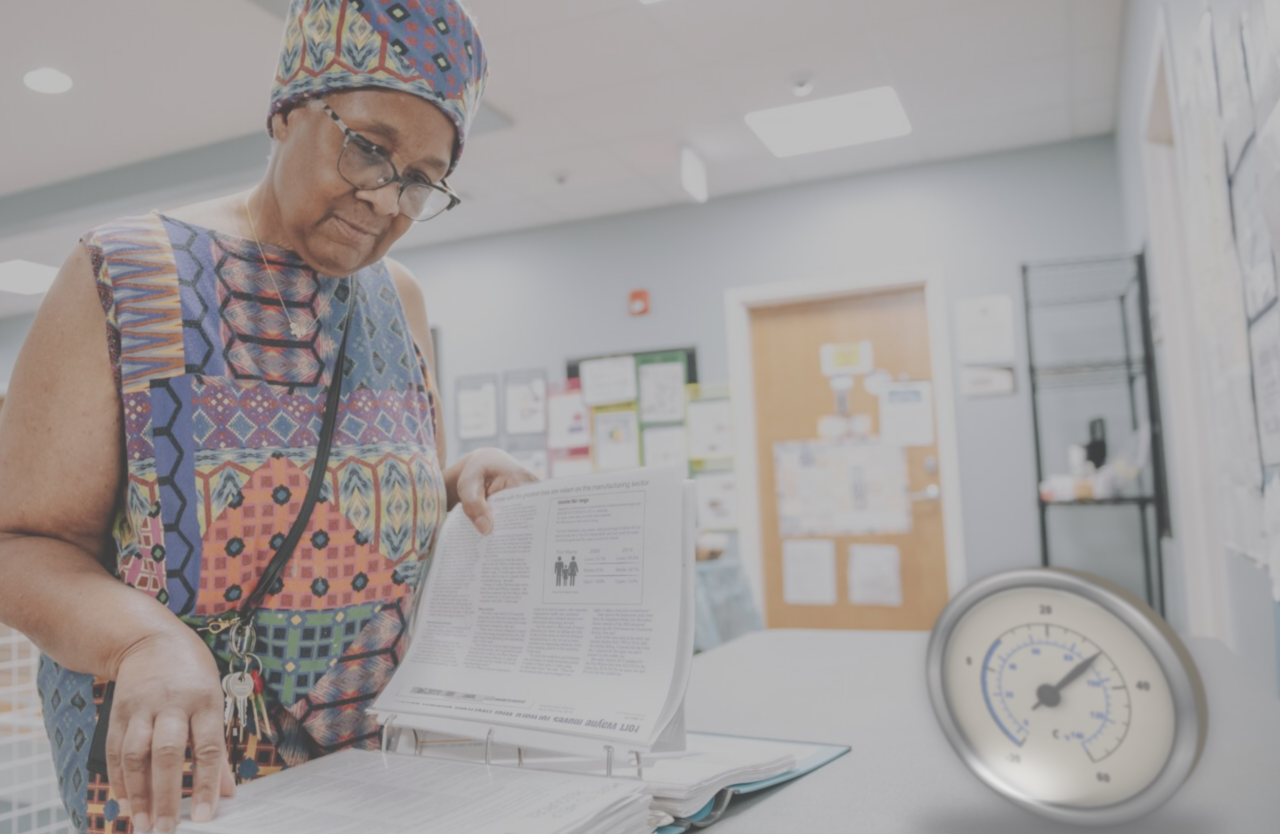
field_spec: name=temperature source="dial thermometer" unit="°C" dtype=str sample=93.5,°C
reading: 32,°C
